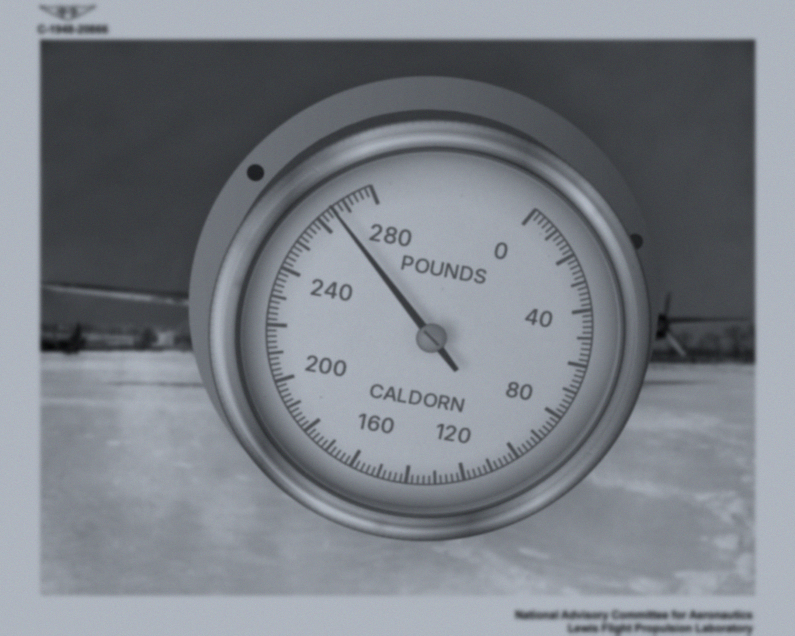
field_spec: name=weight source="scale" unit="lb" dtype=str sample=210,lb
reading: 266,lb
